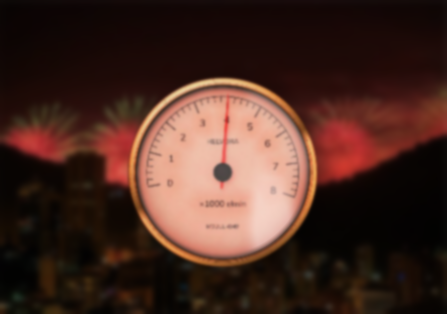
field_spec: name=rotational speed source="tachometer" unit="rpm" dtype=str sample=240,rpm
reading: 4000,rpm
